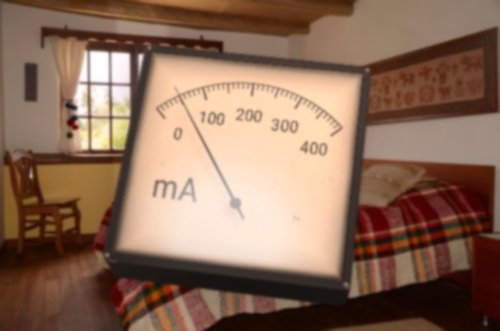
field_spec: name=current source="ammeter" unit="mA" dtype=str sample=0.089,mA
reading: 50,mA
